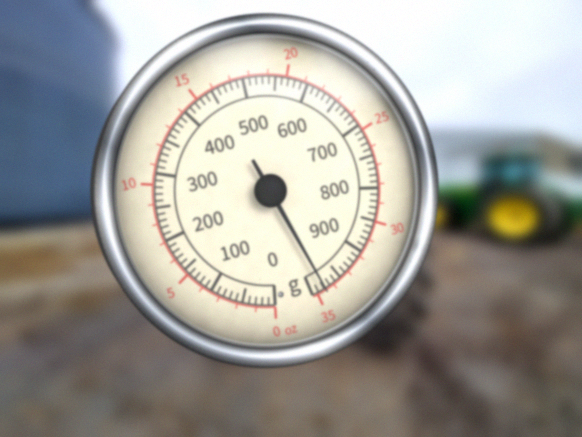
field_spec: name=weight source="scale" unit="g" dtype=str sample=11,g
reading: 980,g
